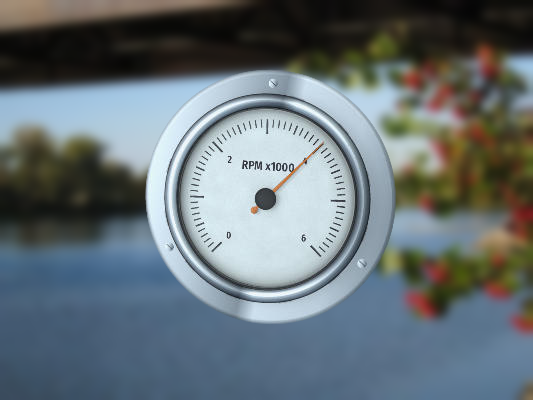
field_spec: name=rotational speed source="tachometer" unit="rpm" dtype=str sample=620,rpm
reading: 4000,rpm
